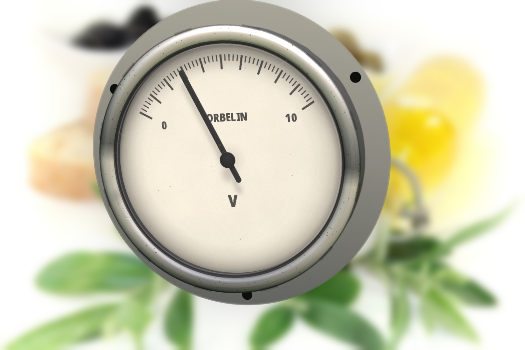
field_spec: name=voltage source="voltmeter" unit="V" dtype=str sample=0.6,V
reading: 3,V
